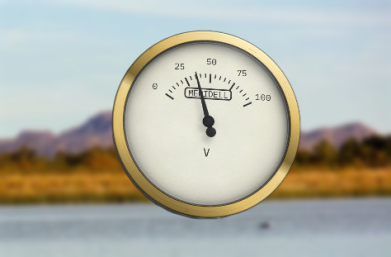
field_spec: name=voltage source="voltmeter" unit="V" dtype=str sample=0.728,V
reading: 35,V
